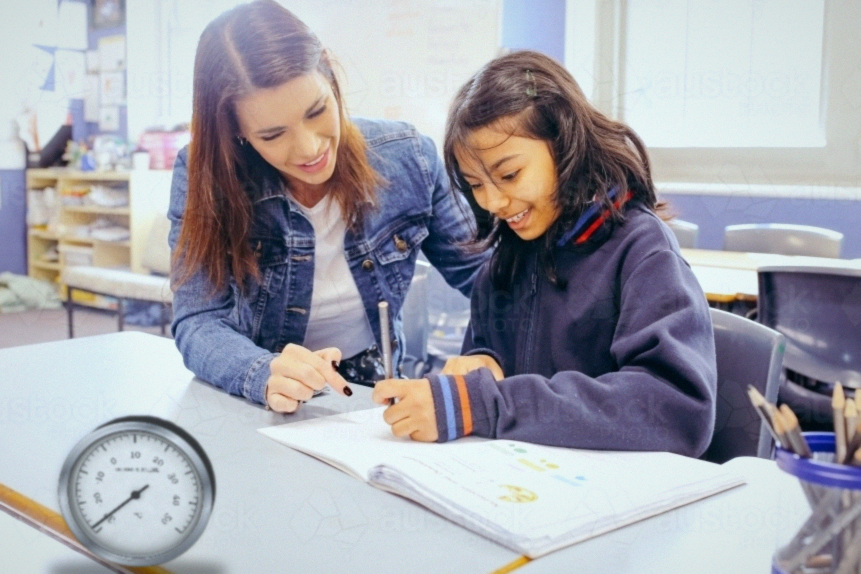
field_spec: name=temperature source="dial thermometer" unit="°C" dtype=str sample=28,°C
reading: -28,°C
